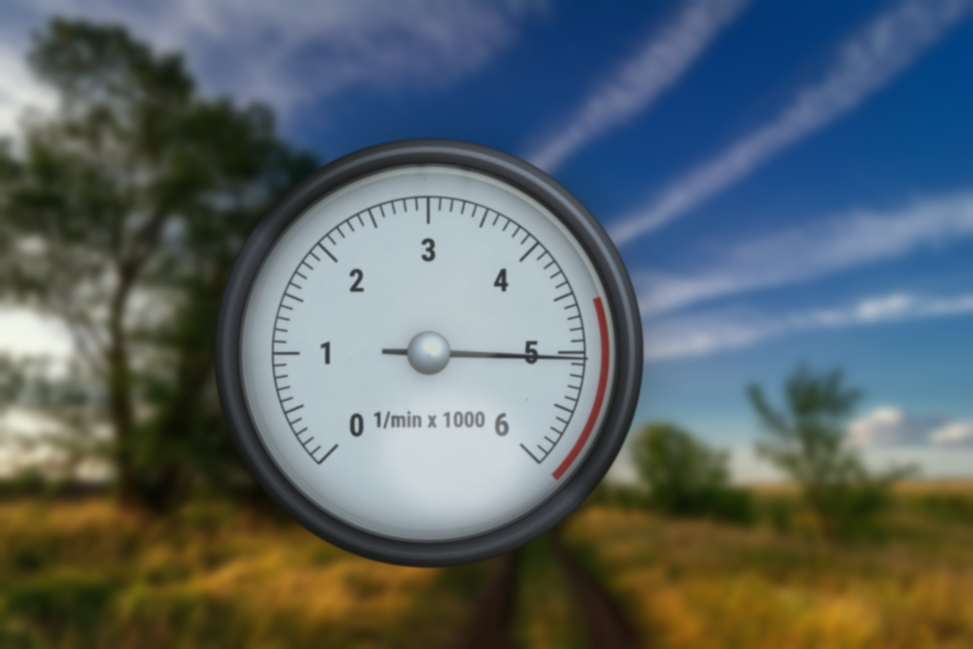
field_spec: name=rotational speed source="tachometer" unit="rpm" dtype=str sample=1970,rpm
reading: 5050,rpm
